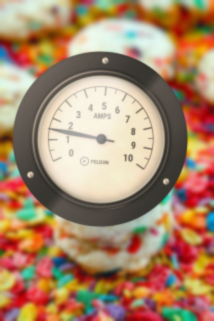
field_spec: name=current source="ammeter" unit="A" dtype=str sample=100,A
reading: 1.5,A
